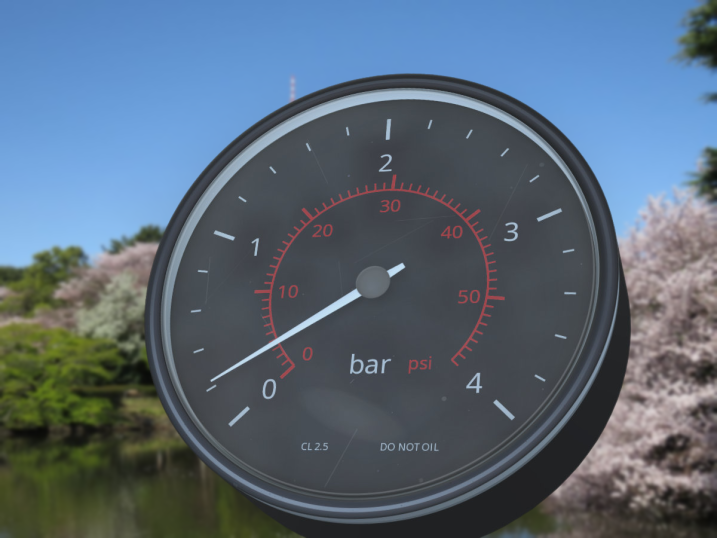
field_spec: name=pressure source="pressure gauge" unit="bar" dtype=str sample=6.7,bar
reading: 0.2,bar
